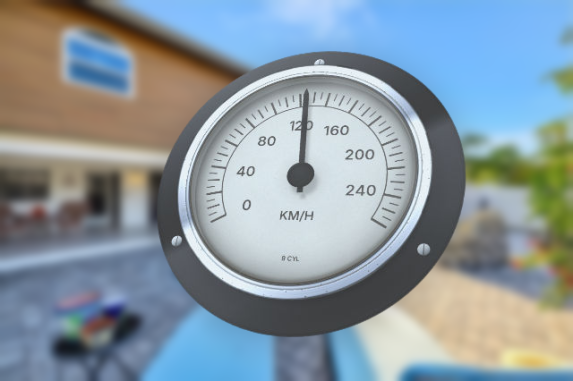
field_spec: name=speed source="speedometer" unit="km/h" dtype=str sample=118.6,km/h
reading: 125,km/h
